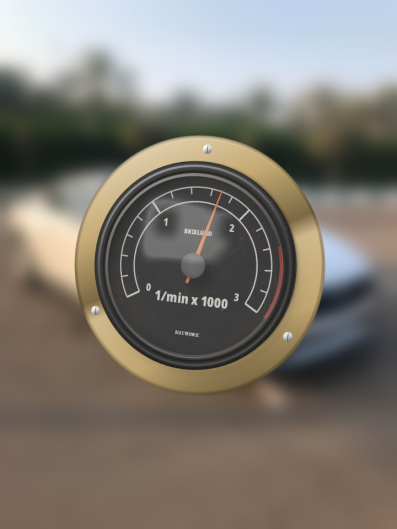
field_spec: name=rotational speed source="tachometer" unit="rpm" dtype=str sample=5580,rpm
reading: 1700,rpm
